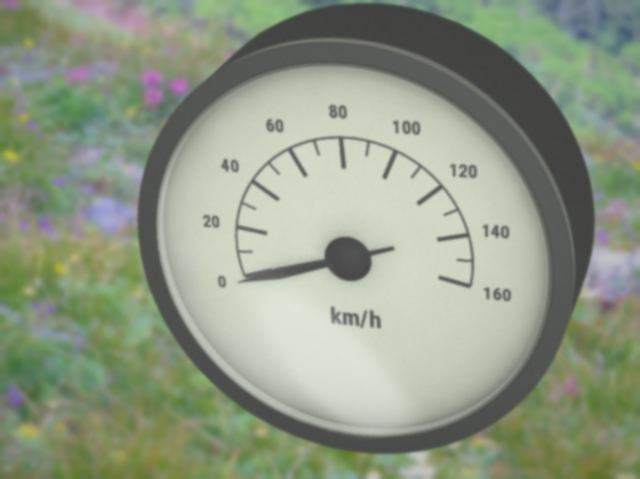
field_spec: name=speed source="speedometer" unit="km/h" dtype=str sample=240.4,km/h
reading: 0,km/h
